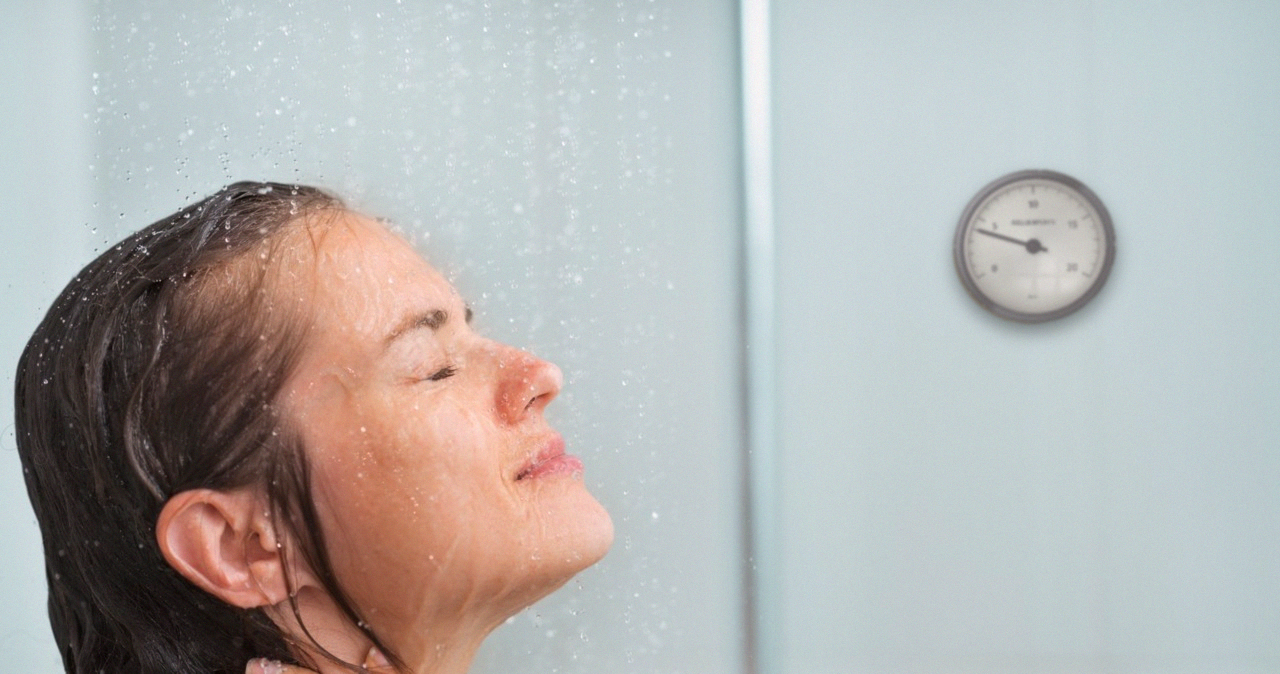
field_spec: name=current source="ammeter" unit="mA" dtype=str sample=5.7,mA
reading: 4,mA
